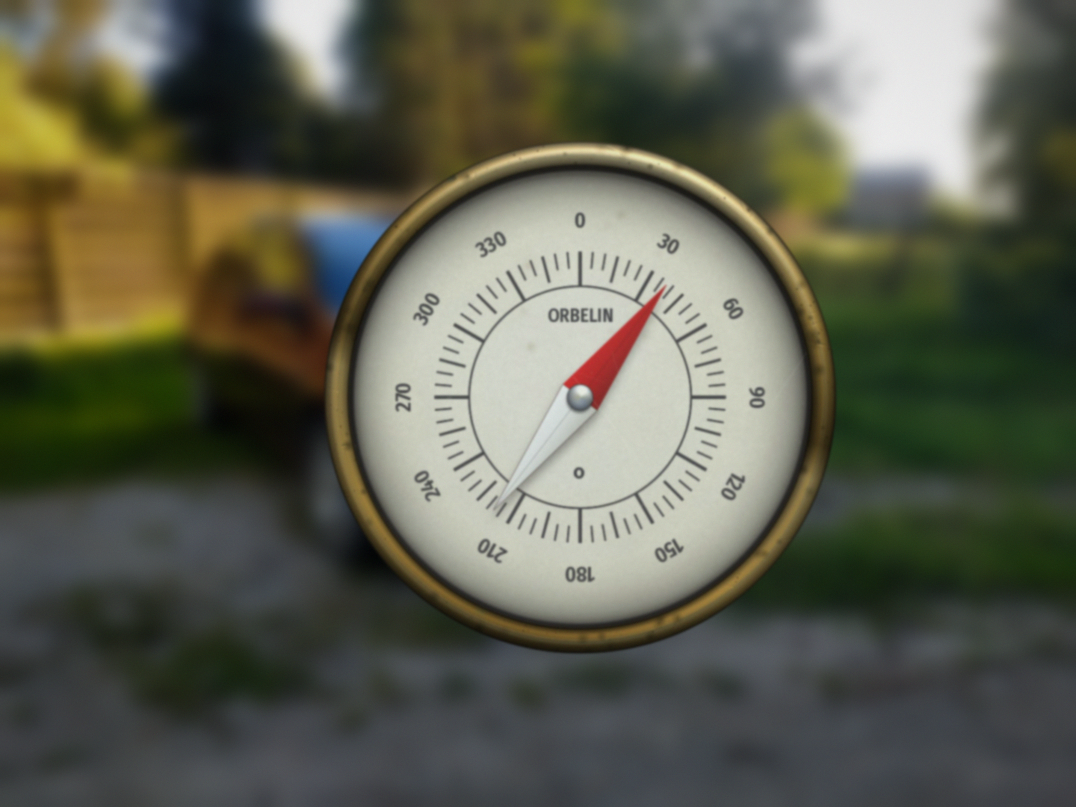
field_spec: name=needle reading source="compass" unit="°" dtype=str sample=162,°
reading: 37.5,°
